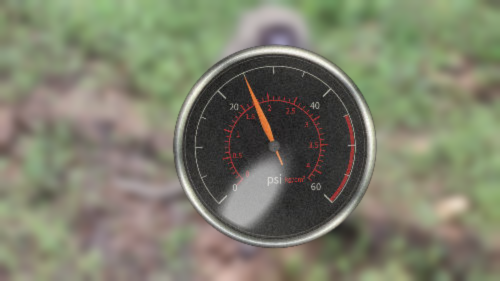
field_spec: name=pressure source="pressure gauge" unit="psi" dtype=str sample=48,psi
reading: 25,psi
